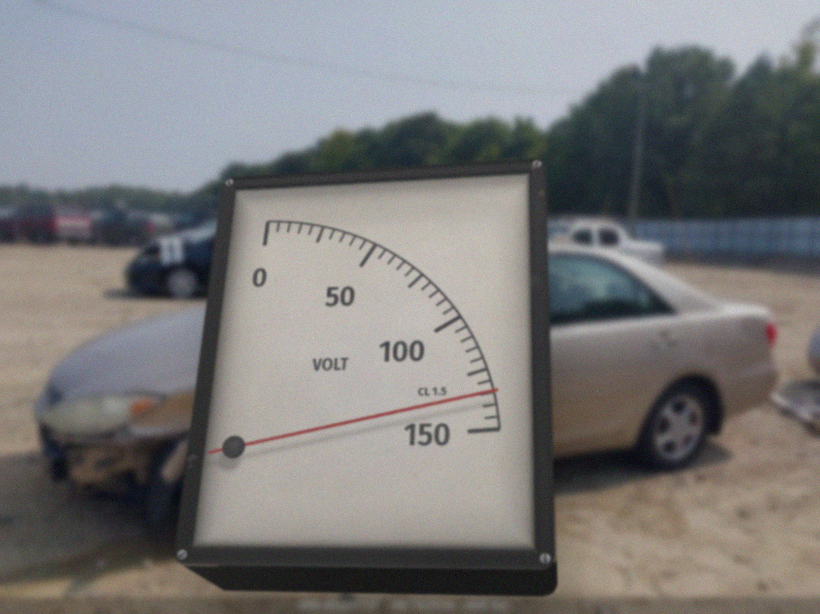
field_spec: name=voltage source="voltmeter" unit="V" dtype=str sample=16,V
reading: 135,V
